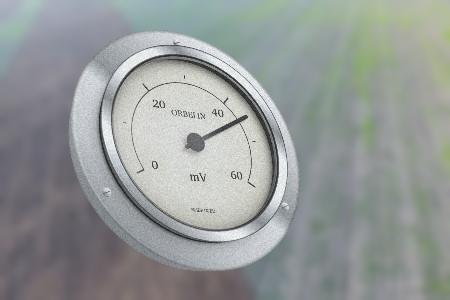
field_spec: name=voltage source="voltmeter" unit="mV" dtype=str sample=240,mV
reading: 45,mV
